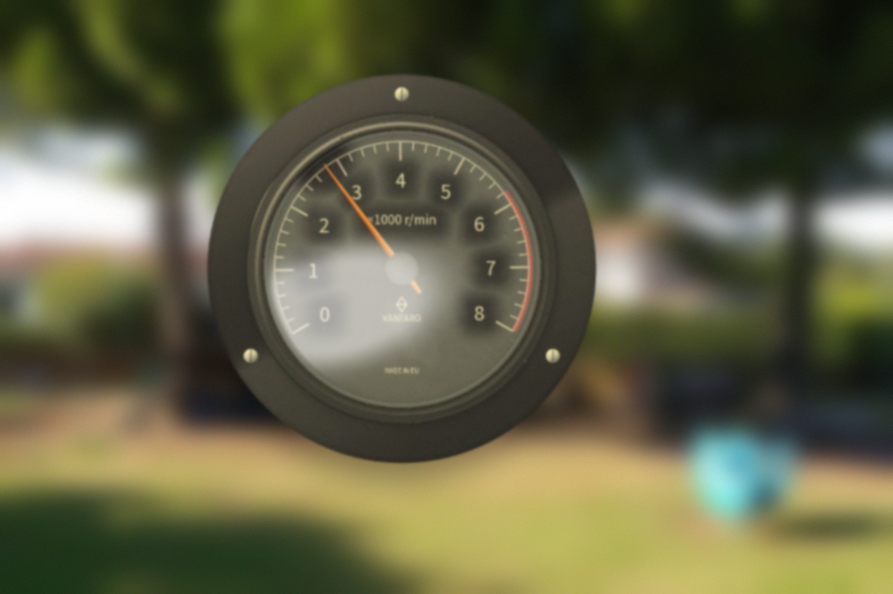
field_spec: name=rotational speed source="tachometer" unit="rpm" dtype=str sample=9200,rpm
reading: 2800,rpm
